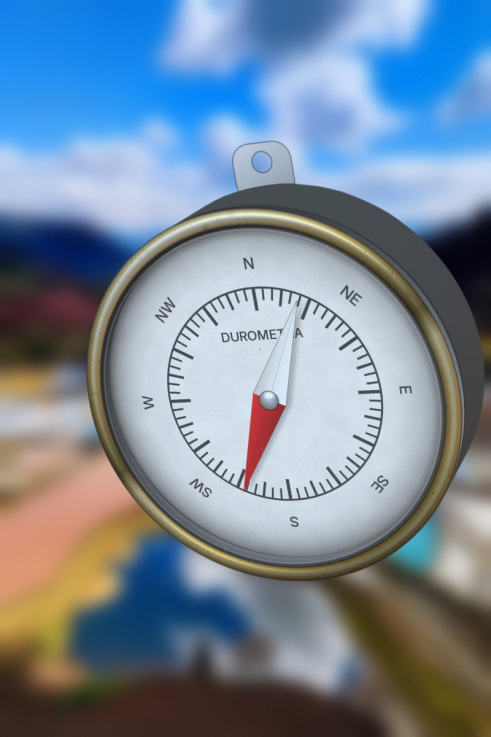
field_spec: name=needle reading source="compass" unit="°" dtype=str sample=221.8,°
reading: 205,°
